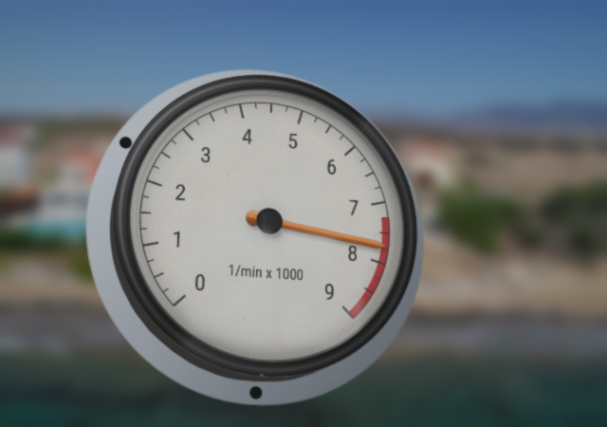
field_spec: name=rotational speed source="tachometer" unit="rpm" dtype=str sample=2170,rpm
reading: 7750,rpm
